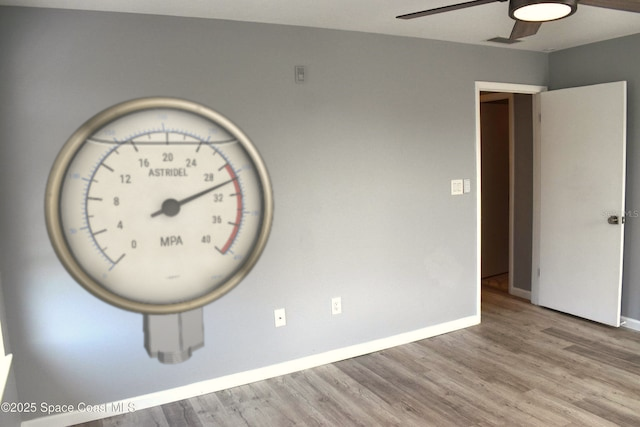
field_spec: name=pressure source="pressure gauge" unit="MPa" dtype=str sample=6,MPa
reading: 30,MPa
